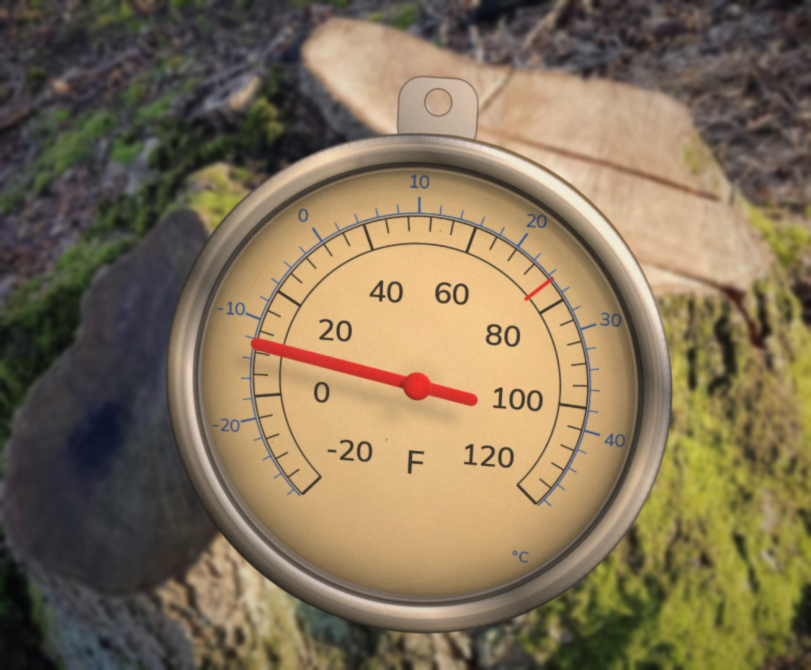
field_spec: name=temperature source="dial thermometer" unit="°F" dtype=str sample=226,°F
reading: 10,°F
